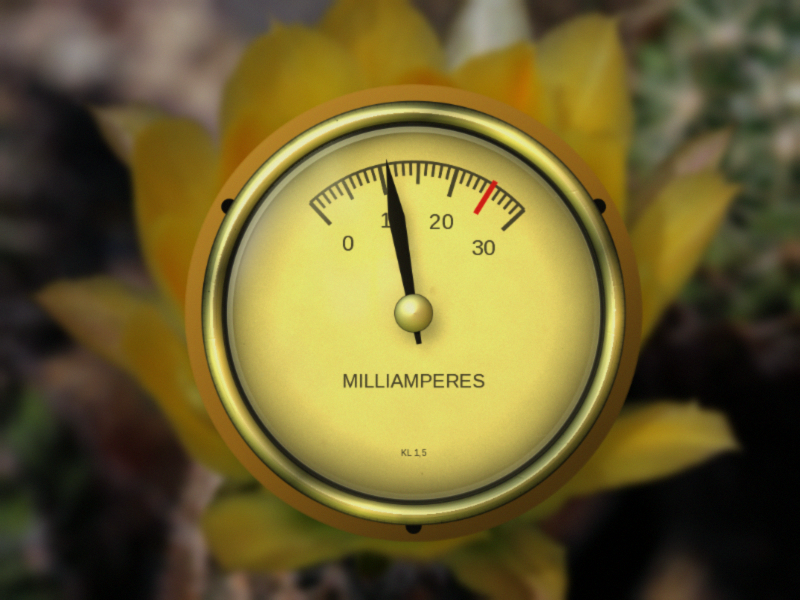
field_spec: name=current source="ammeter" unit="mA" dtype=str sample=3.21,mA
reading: 11,mA
